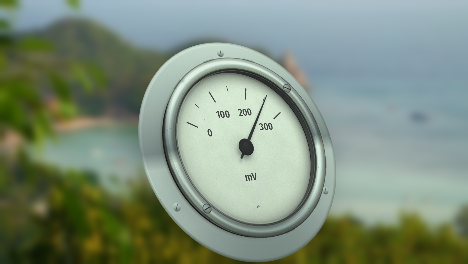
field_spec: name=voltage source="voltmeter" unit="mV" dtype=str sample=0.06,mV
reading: 250,mV
